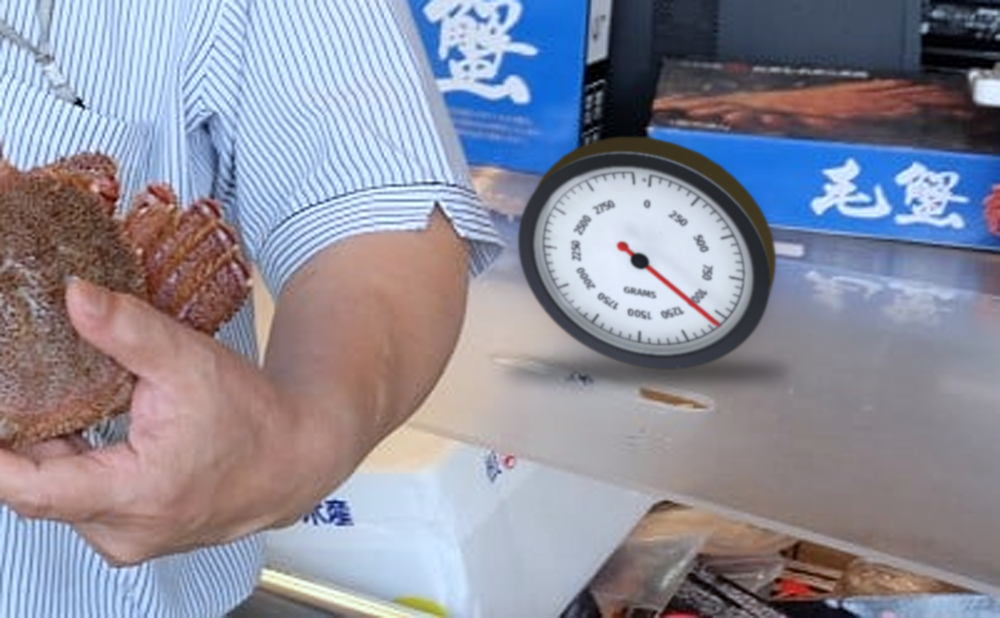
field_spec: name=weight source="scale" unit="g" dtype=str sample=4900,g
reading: 1050,g
